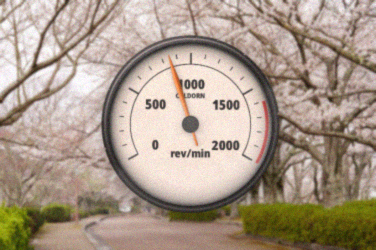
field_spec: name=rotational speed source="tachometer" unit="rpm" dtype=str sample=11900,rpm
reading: 850,rpm
